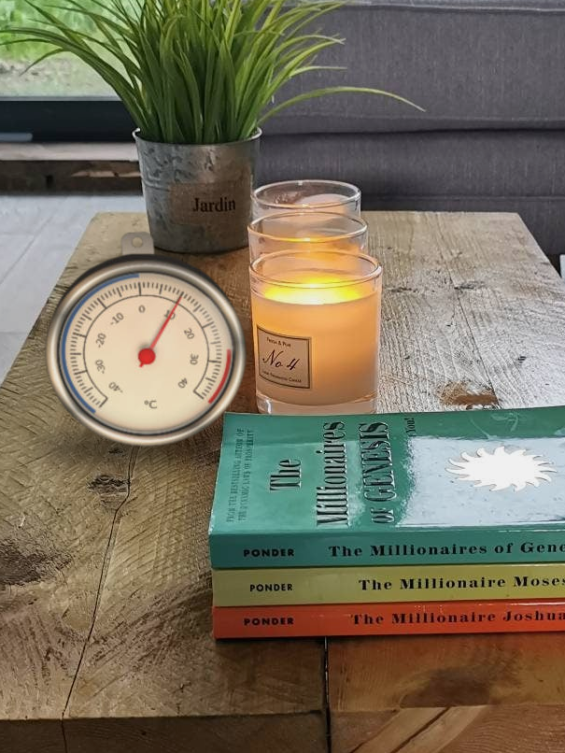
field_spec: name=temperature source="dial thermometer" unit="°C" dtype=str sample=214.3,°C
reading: 10,°C
